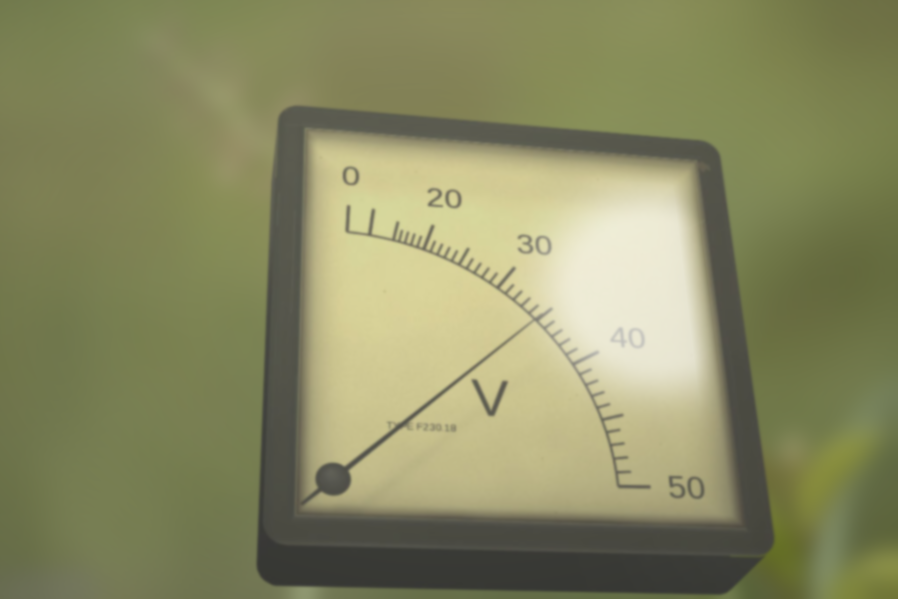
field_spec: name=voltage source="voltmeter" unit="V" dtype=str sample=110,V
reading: 35,V
